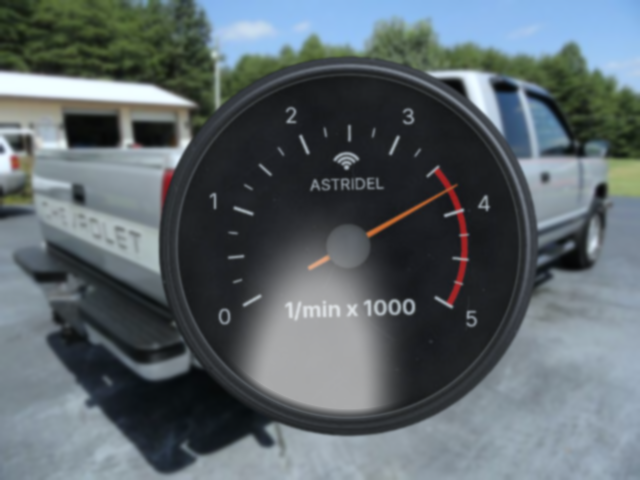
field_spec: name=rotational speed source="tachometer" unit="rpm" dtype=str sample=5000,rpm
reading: 3750,rpm
